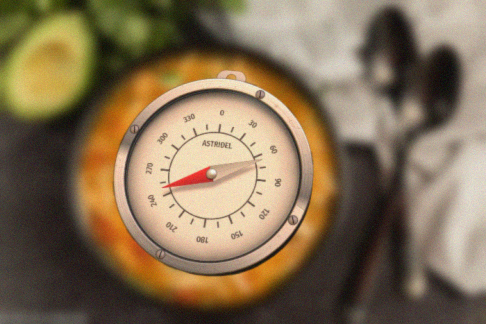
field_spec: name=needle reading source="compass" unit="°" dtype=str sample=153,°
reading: 247.5,°
